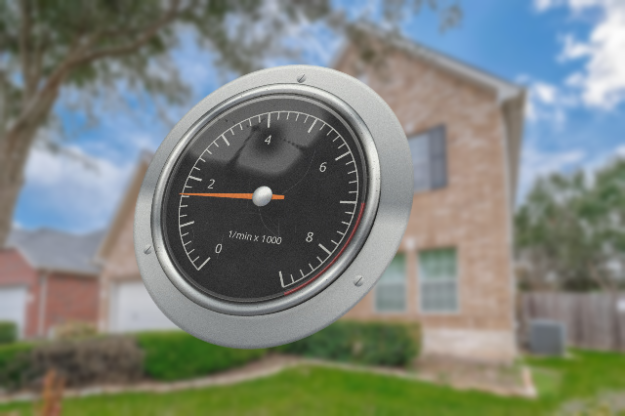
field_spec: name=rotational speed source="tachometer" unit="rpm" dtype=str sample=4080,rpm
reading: 1600,rpm
